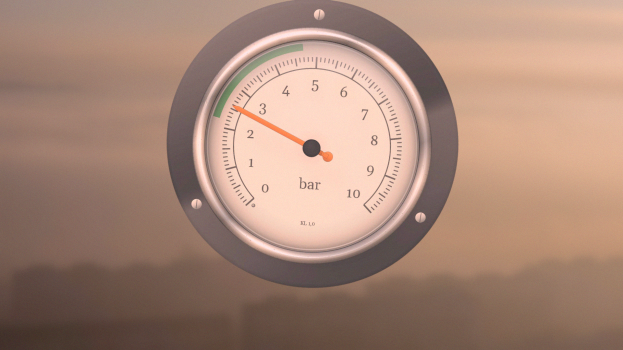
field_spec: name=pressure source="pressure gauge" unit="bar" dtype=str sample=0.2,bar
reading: 2.6,bar
